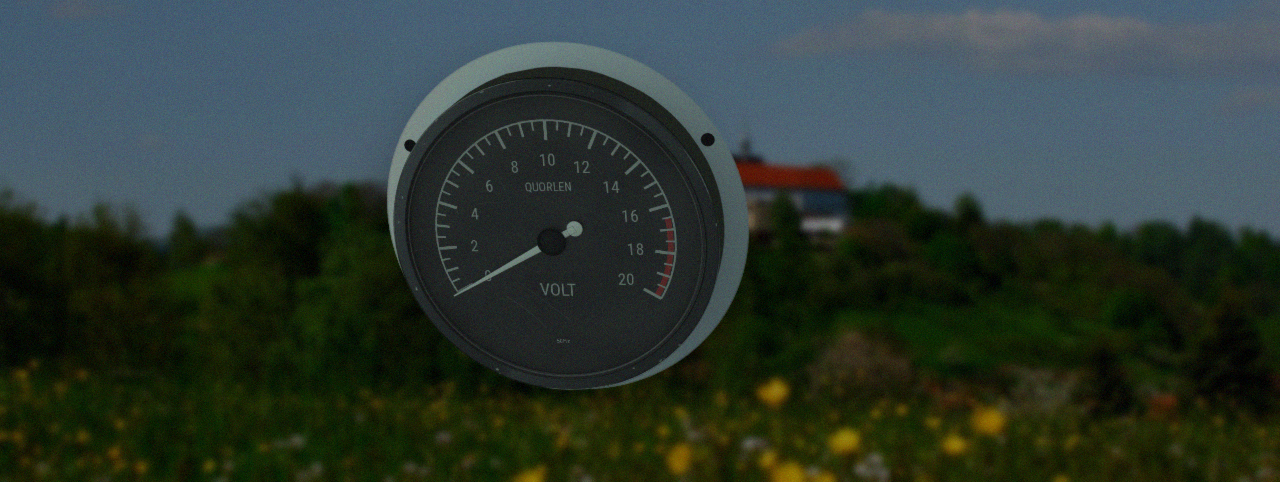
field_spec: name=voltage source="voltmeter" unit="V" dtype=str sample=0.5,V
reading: 0,V
